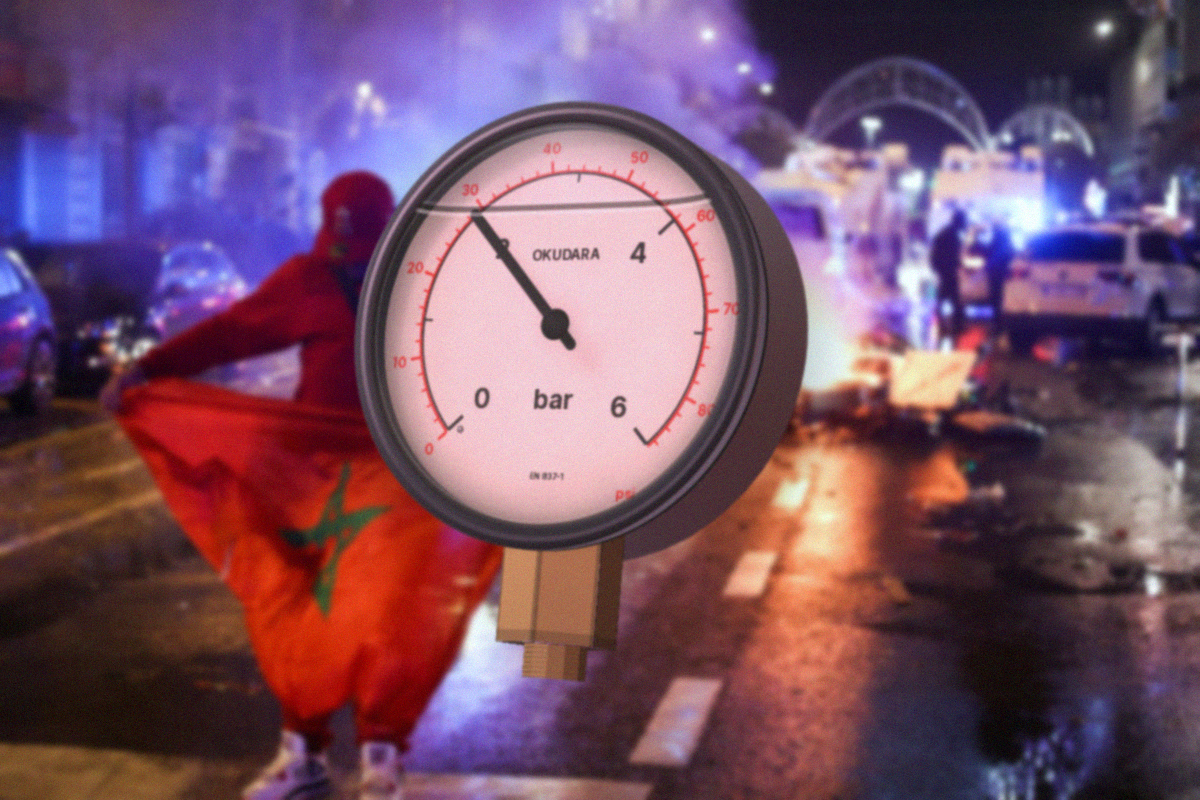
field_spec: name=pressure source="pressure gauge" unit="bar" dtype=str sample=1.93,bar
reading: 2,bar
